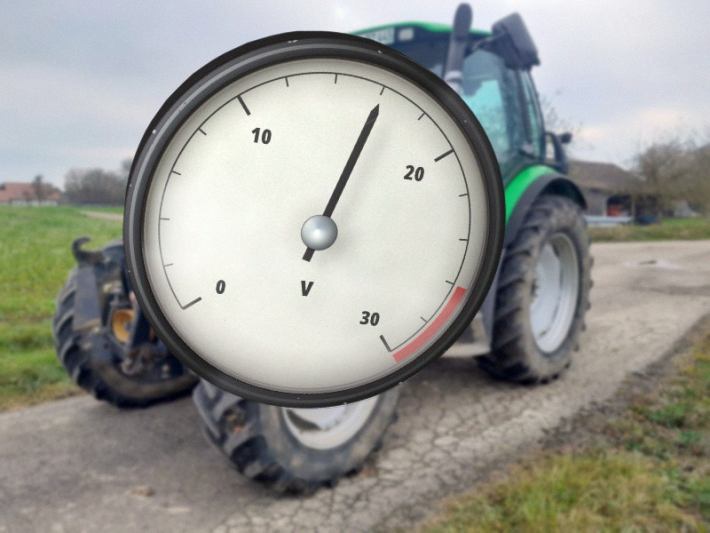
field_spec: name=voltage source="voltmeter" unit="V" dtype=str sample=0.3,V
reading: 16,V
